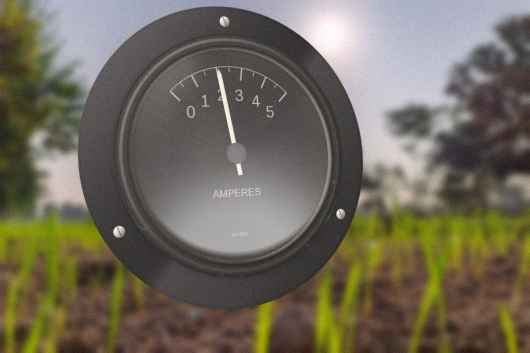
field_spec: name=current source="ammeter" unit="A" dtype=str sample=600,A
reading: 2,A
